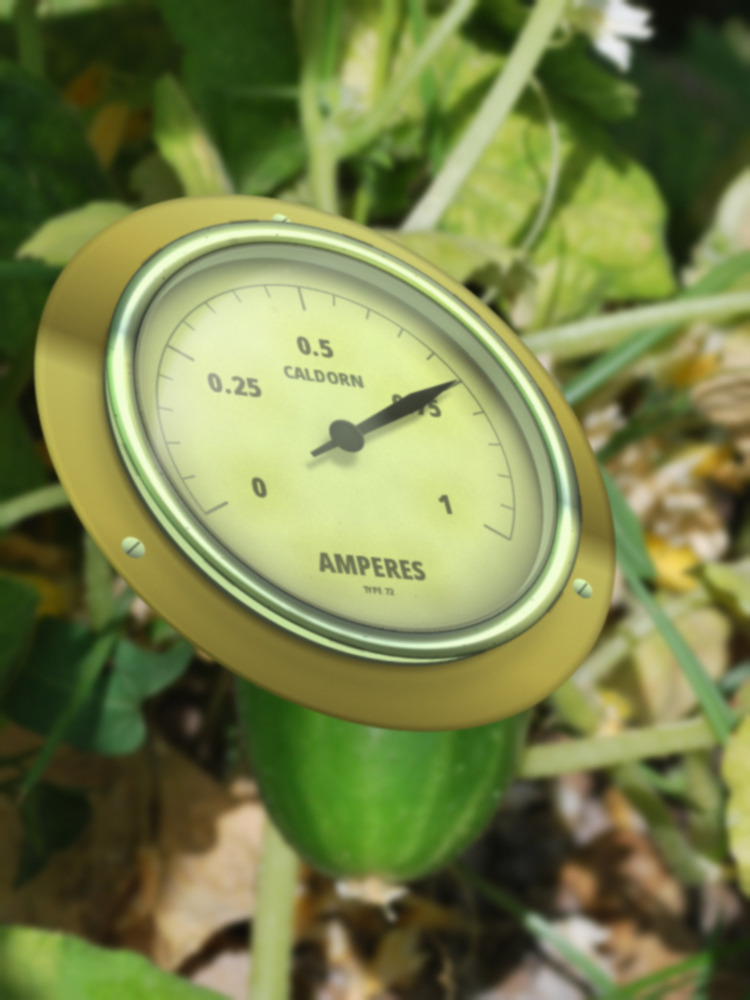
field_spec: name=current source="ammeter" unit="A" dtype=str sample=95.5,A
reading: 0.75,A
